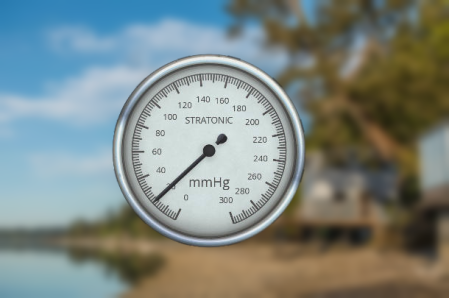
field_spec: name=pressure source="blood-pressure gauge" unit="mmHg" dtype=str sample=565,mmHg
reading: 20,mmHg
